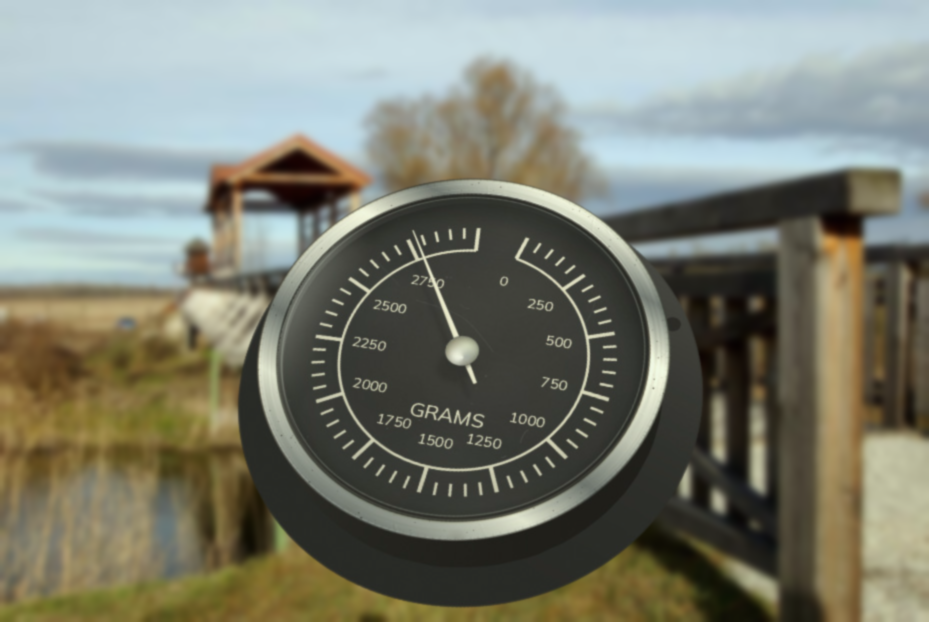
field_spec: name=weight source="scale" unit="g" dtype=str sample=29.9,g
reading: 2775,g
